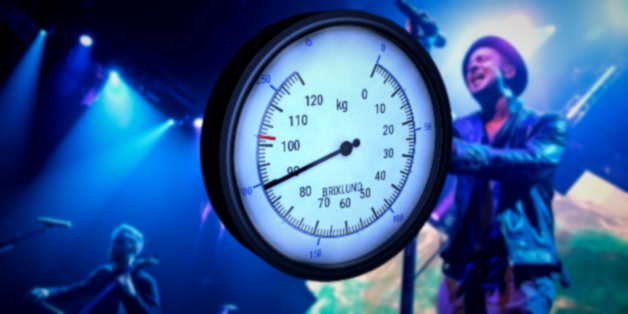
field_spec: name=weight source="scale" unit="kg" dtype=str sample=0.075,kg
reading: 90,kg
